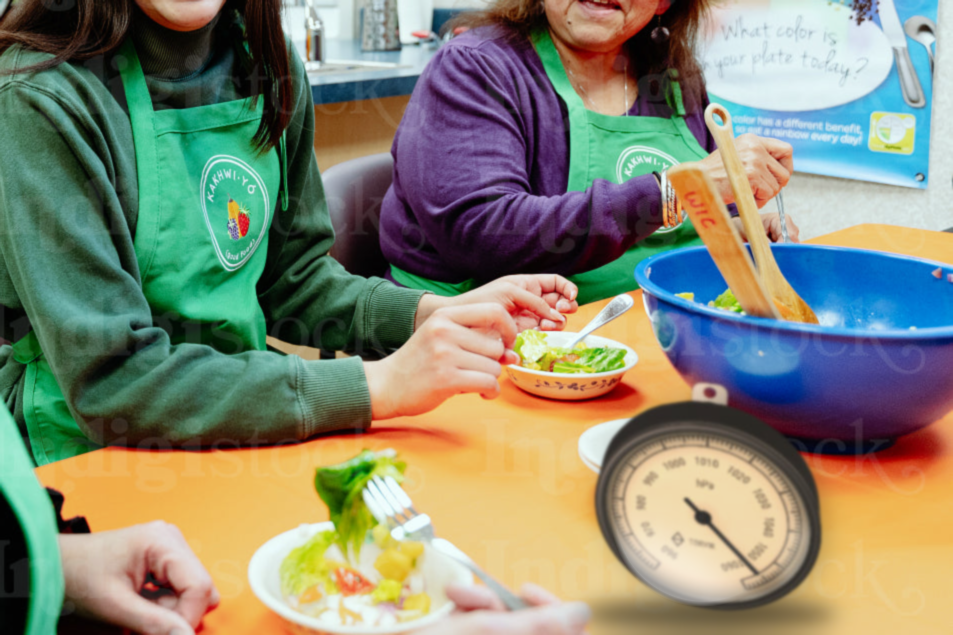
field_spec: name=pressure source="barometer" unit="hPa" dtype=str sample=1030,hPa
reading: 1055,hPa
